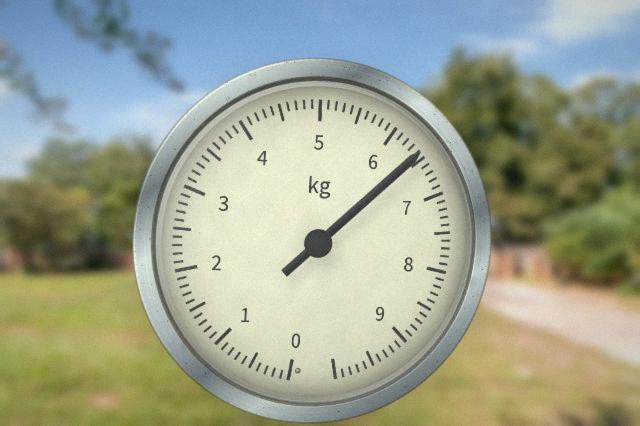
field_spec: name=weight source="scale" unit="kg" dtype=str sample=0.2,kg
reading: 6.4,kg
